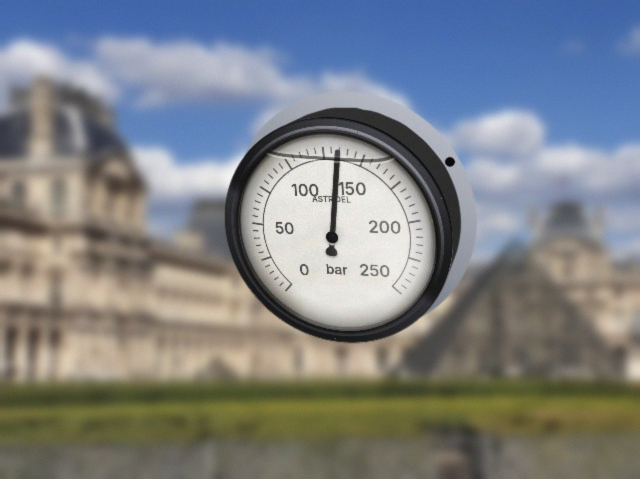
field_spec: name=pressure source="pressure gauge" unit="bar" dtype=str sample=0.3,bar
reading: 135,bar
